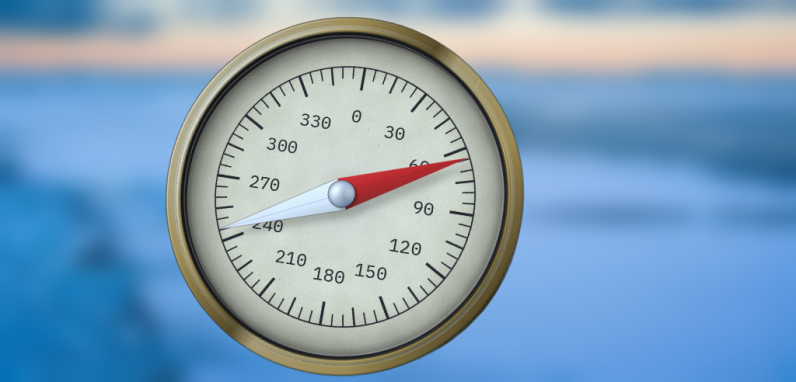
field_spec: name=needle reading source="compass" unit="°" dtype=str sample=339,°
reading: 65,°
